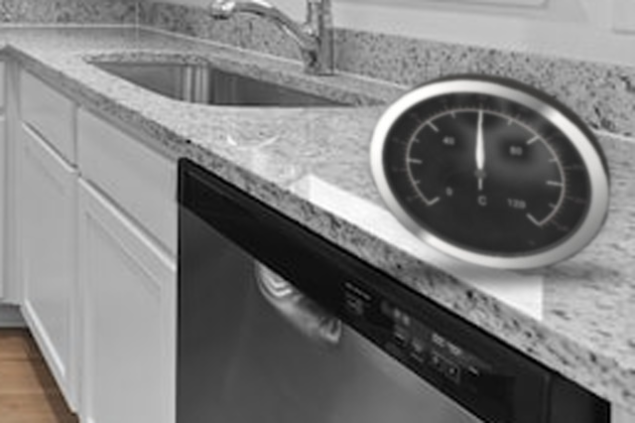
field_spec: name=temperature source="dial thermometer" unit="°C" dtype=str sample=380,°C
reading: 60,°C
